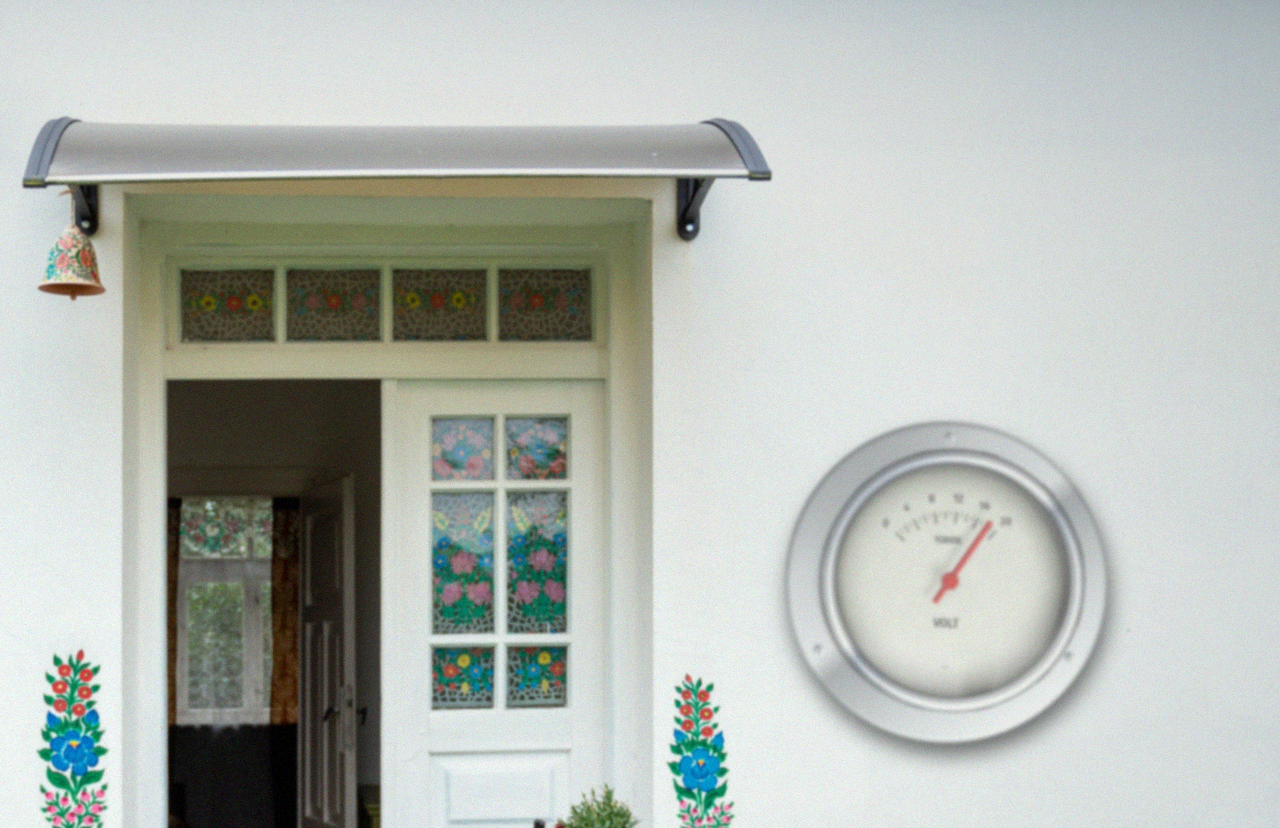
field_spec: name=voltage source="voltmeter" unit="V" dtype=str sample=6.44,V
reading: 18,V
